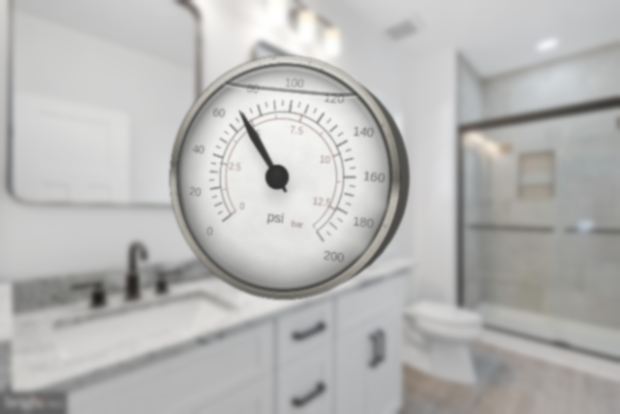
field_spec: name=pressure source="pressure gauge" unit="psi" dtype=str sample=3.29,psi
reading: 70,psi
